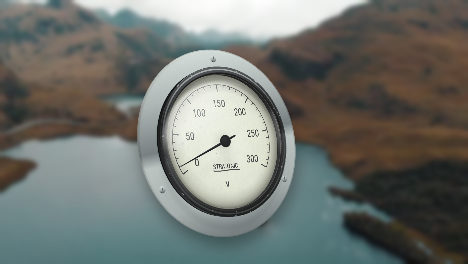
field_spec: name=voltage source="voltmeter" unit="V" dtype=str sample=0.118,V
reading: 10,V
